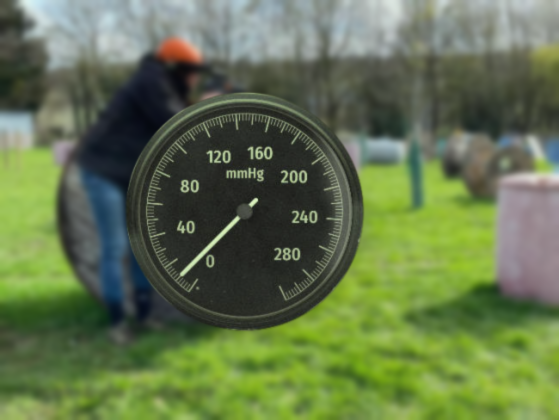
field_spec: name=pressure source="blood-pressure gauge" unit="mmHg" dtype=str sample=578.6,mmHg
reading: 10,mmHg
